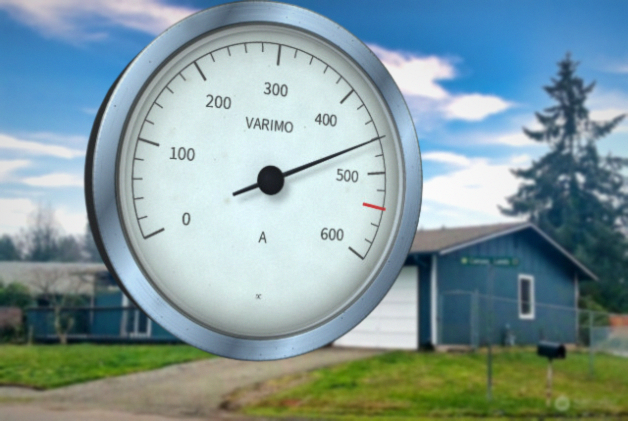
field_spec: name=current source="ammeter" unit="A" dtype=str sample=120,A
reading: 460,A
